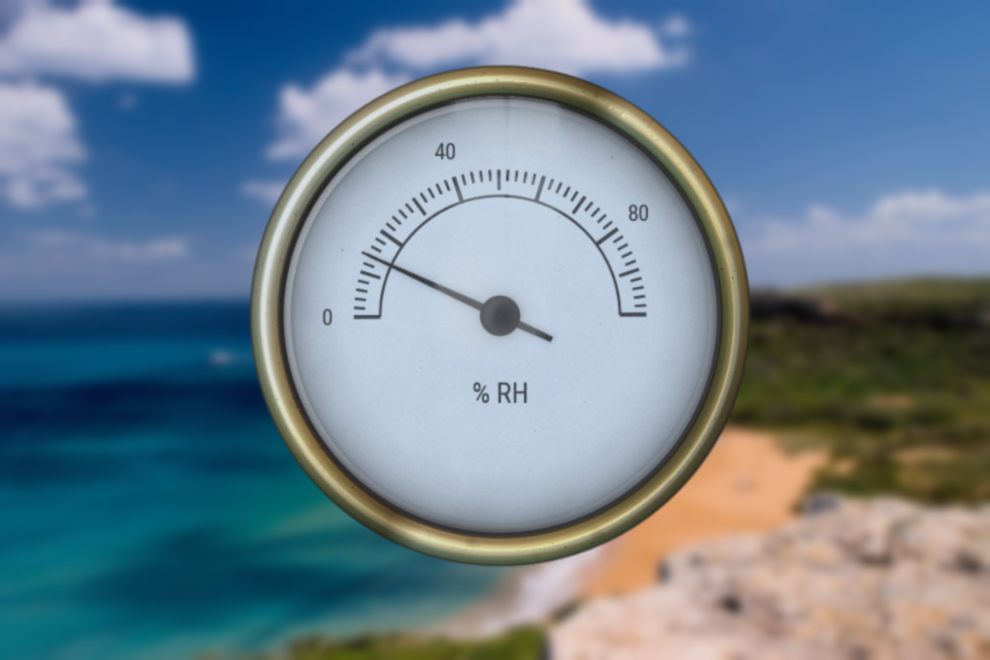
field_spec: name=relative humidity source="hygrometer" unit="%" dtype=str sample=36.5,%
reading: 14,%
